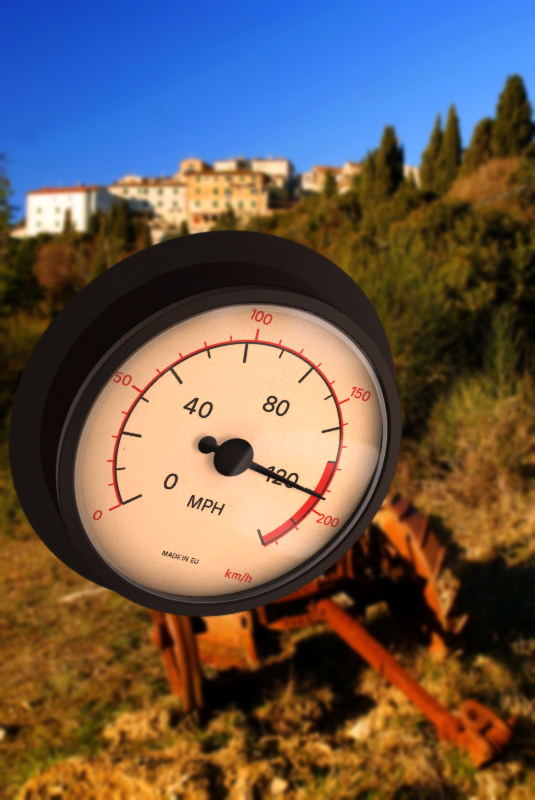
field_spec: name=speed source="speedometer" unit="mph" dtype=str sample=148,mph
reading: 120,mph
